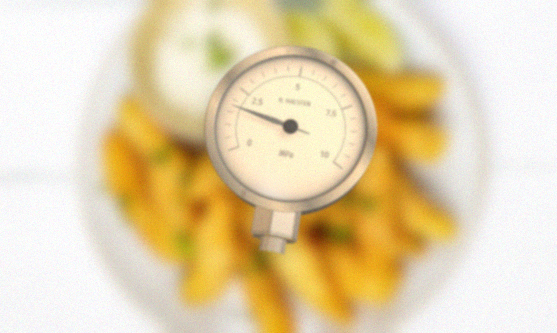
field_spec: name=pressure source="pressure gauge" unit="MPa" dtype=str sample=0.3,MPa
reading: 1.75,MPa
